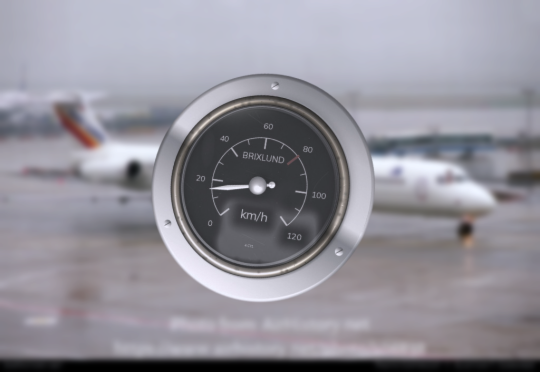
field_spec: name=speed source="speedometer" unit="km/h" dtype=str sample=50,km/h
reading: 15,km/h
